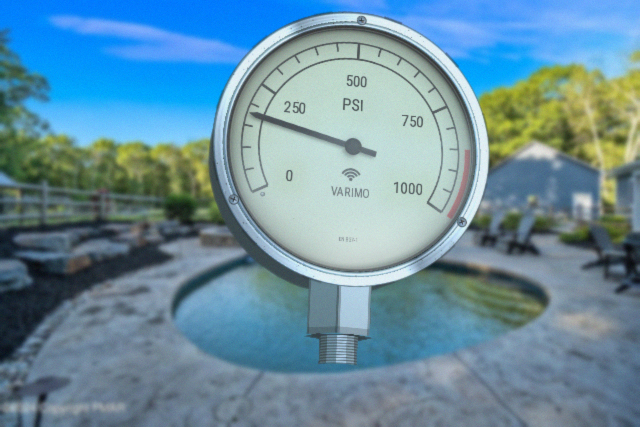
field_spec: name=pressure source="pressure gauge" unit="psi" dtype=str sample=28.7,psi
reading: 175,psi
